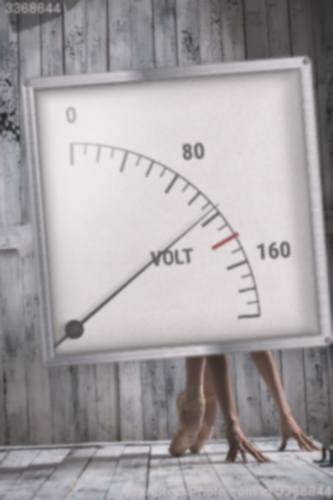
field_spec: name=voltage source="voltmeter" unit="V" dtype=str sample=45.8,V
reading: 115,V
